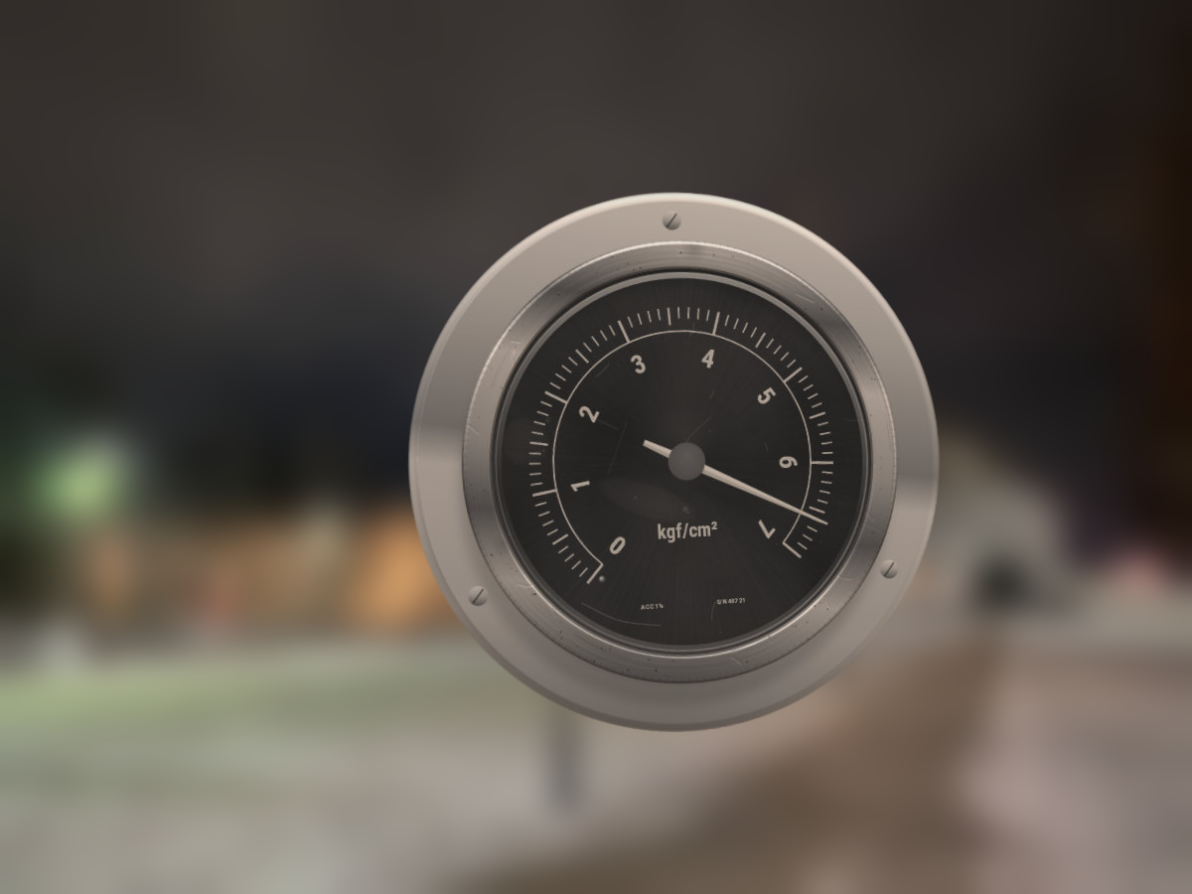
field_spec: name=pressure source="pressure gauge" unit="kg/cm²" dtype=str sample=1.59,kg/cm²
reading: 6.6,kg/cm²
